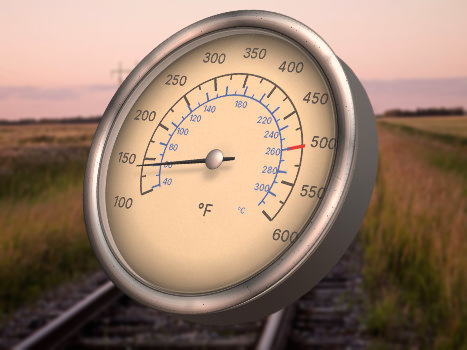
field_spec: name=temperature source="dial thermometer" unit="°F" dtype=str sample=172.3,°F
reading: 137.5,°F
